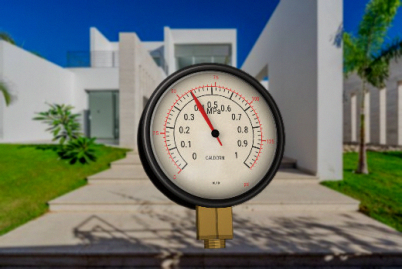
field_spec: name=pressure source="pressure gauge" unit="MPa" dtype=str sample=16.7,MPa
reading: 0.4,MPa
